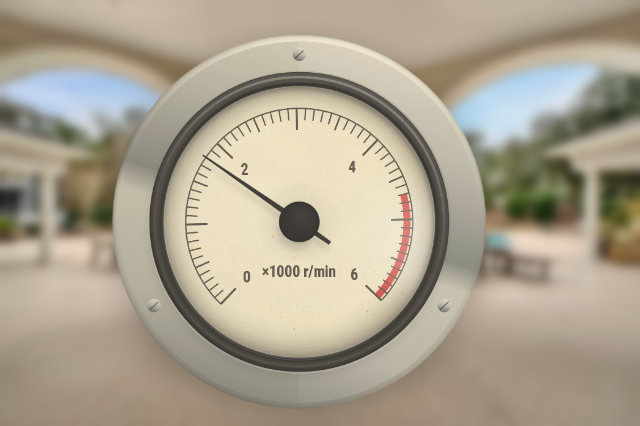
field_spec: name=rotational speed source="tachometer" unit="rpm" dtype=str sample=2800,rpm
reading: 1800,rpm
